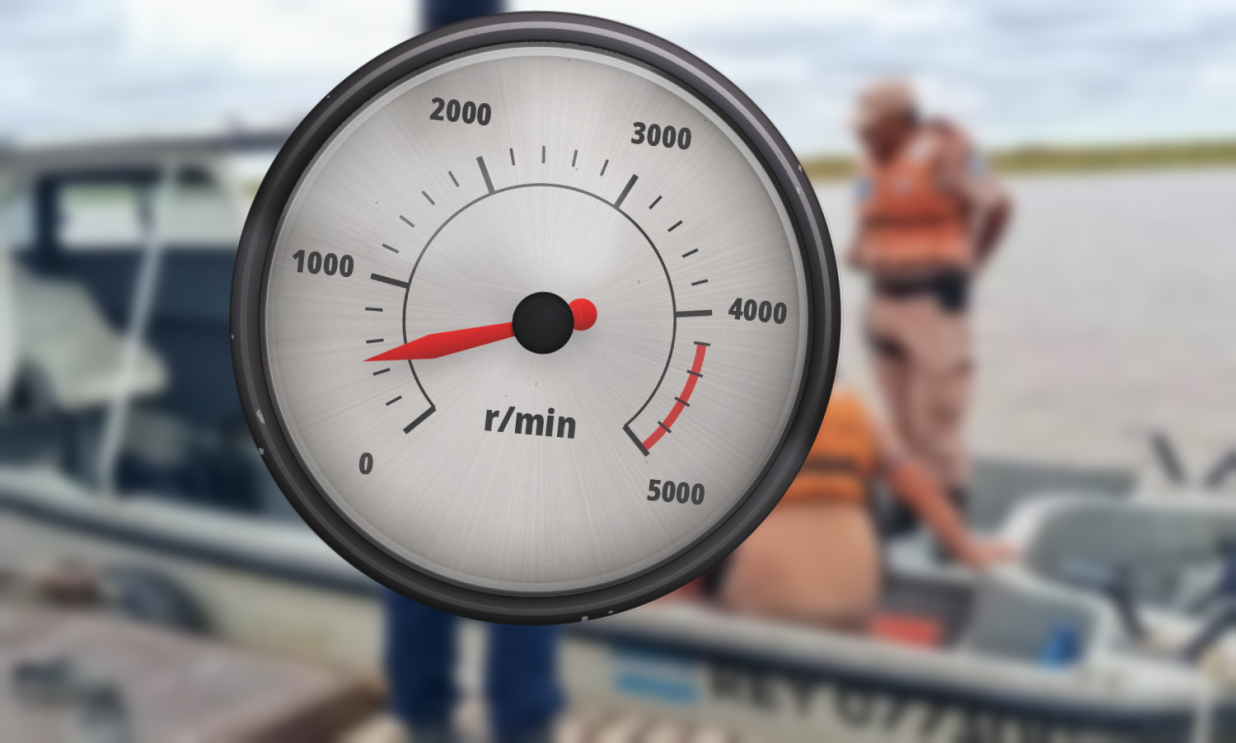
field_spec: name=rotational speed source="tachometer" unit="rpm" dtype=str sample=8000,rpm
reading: 500,rpm
